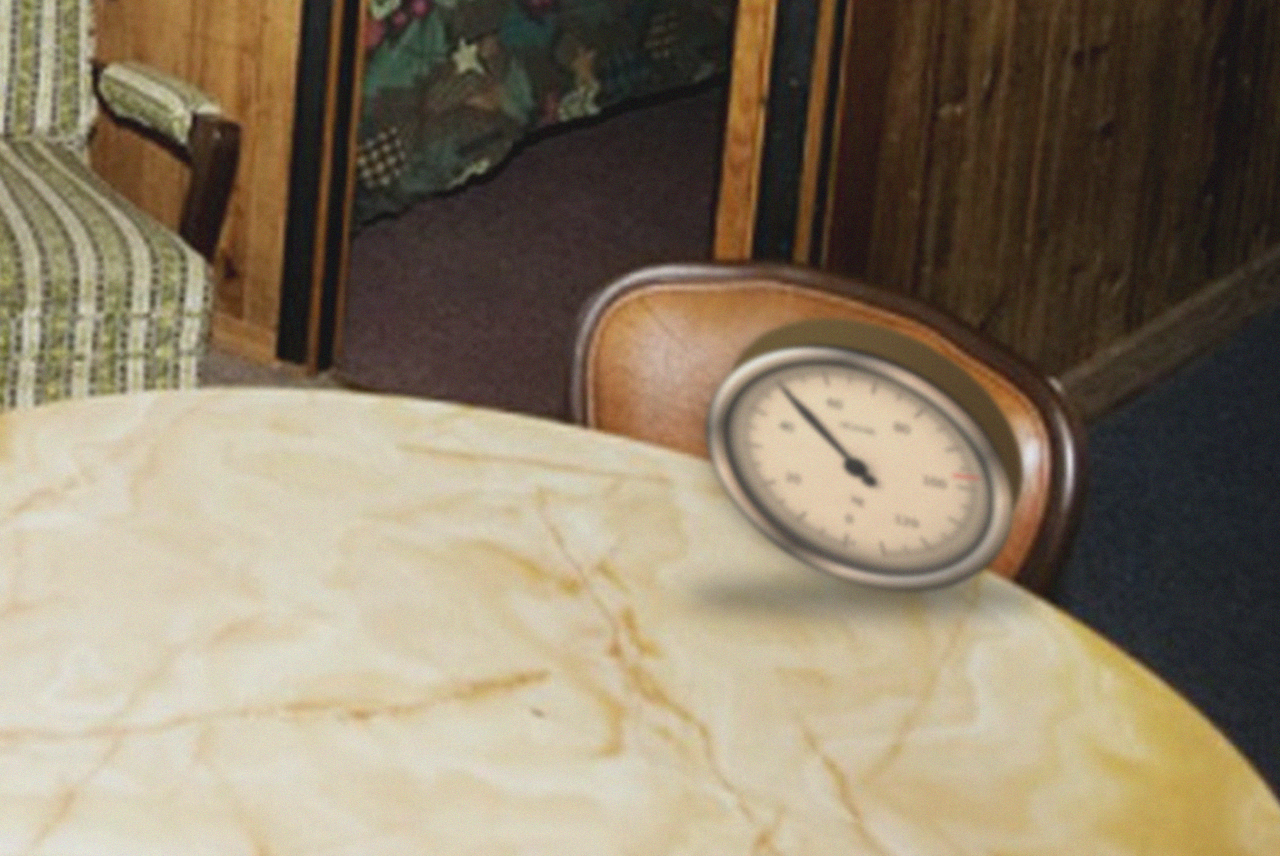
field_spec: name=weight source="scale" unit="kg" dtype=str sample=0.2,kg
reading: 50,kg
